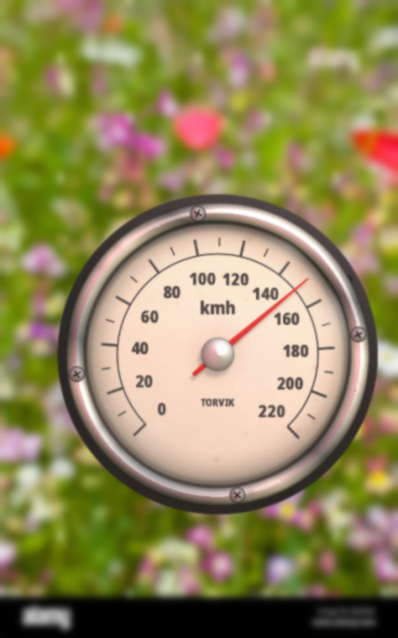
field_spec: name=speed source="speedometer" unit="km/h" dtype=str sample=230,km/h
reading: 150,km/h
